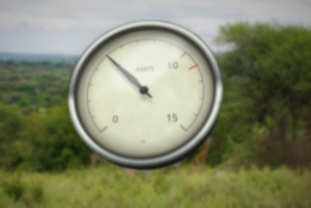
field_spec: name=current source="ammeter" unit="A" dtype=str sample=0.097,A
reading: 5,A
